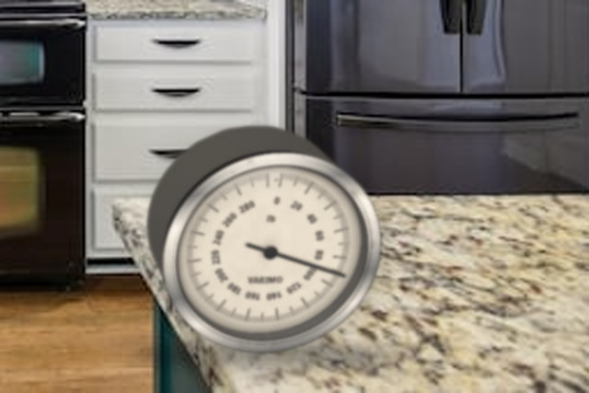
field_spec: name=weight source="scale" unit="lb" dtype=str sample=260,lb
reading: 90,lb
